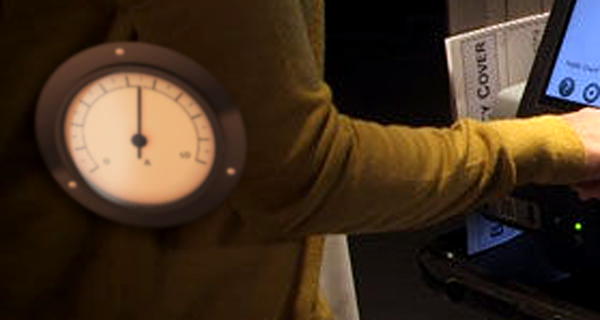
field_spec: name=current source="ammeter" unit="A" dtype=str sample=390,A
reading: 5.5,A
